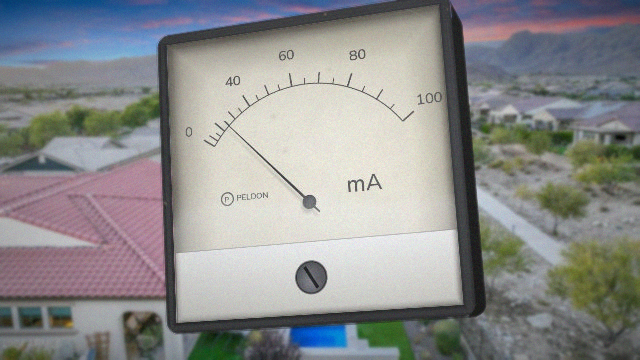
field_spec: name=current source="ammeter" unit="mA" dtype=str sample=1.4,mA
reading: 25,mA
